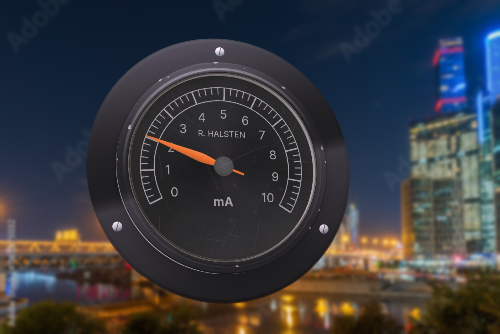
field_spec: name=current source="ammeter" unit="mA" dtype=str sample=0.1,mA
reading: 2,mA
